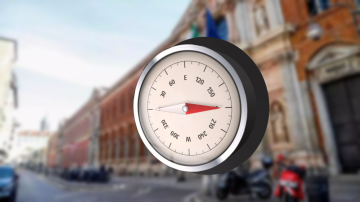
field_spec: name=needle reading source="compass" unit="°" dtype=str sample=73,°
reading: 180,°
